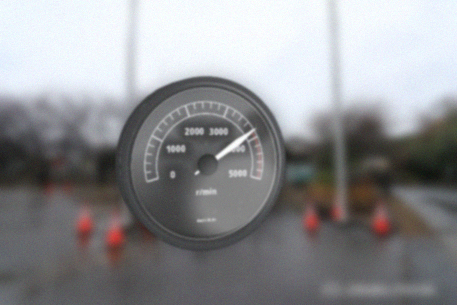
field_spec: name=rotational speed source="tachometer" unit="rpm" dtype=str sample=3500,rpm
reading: 3800,rpm
